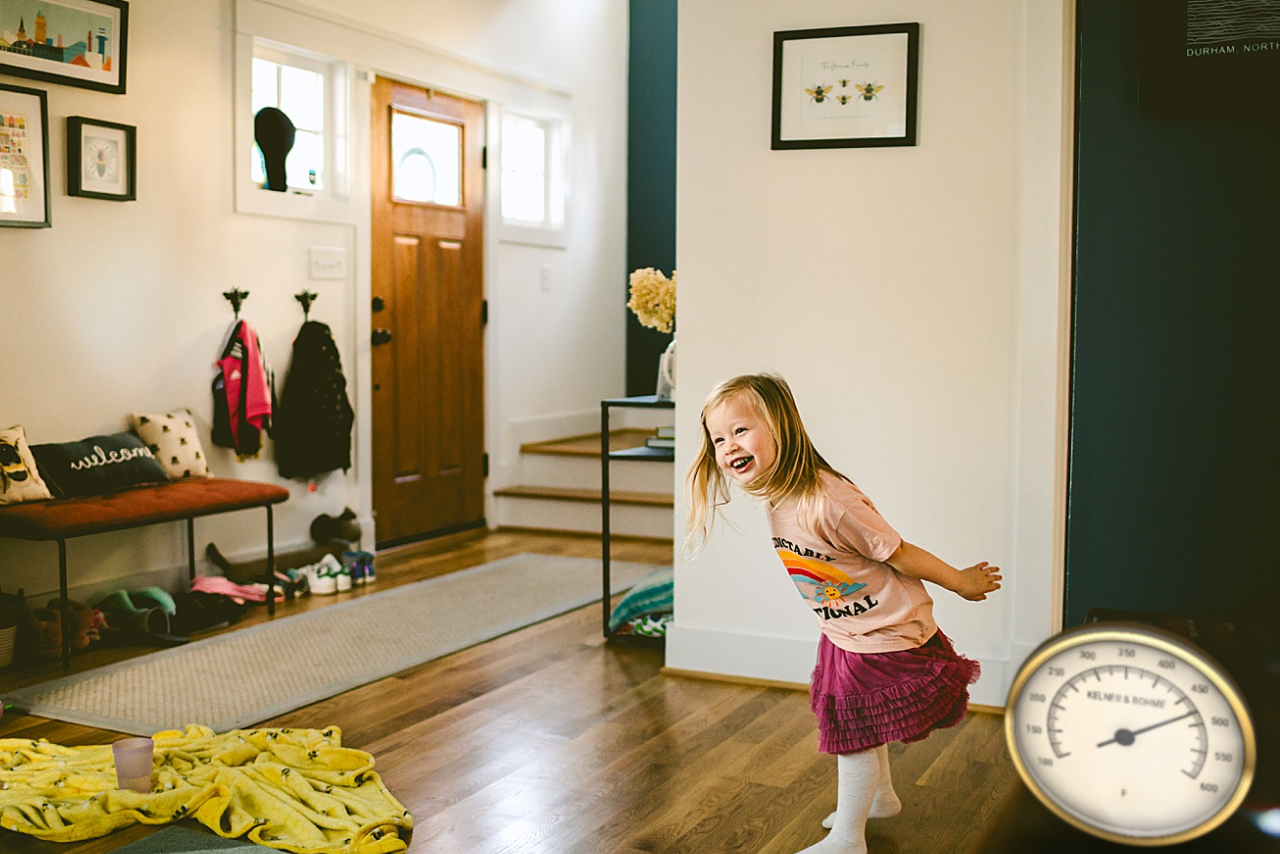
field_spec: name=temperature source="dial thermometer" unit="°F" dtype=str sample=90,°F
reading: 475,°F
